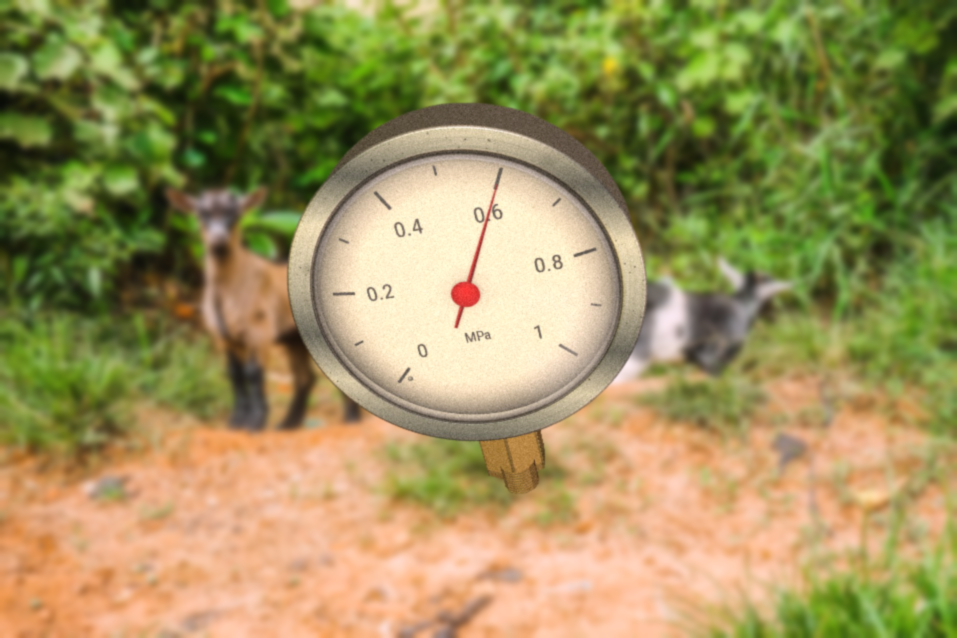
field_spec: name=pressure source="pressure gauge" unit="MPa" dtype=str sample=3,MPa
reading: 0.6,MPa
